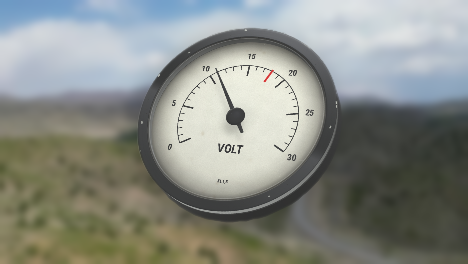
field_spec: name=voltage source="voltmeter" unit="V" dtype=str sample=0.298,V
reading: 11,V
